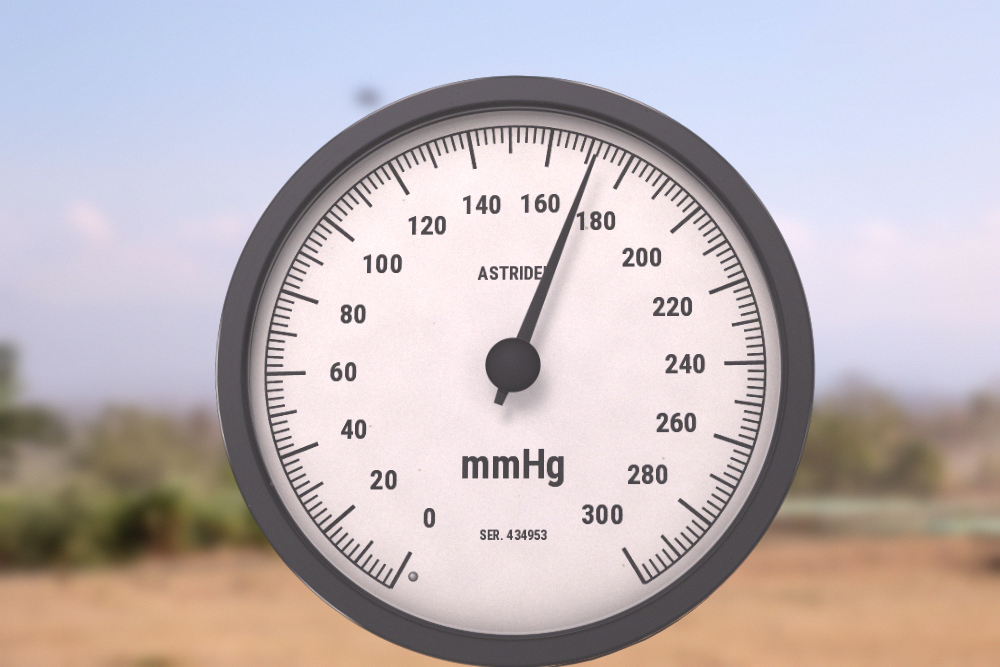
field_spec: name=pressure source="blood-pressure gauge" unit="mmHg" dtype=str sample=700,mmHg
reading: 172,mmHg
